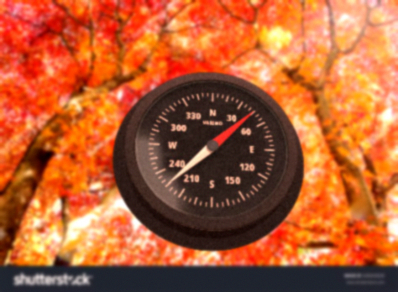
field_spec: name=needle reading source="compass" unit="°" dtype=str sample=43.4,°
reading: 45,°
